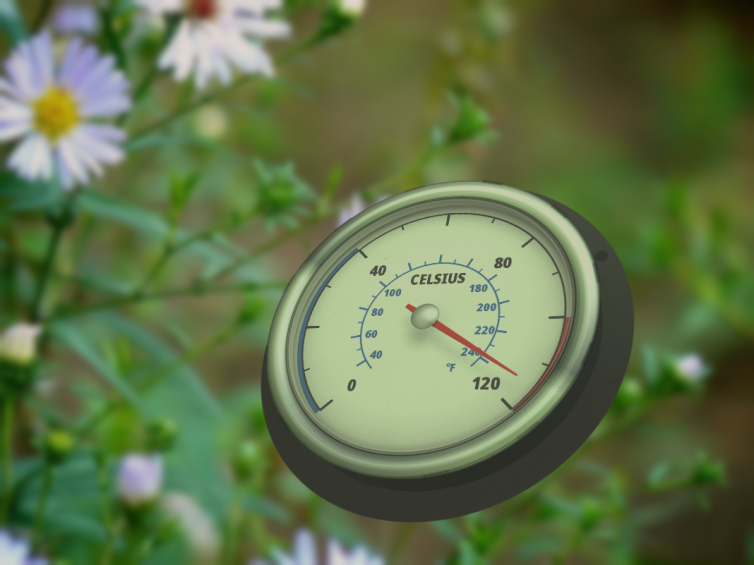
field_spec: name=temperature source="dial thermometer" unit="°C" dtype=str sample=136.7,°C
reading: 115,°C
